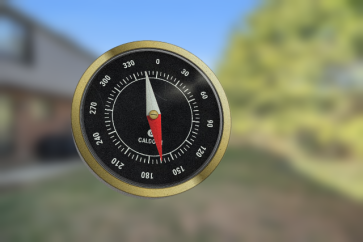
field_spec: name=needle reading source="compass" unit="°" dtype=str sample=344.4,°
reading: 165,°
